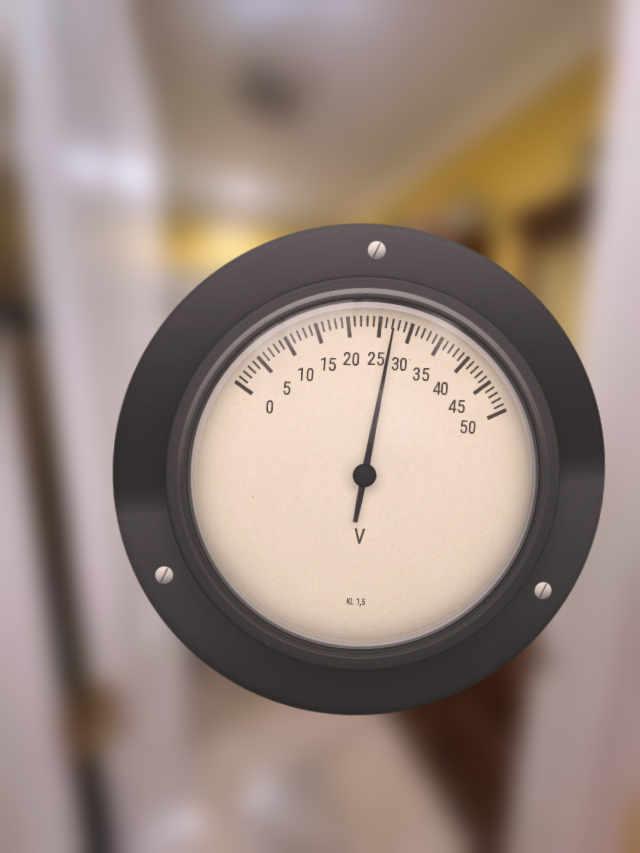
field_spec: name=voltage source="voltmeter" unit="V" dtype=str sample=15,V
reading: 27,V
